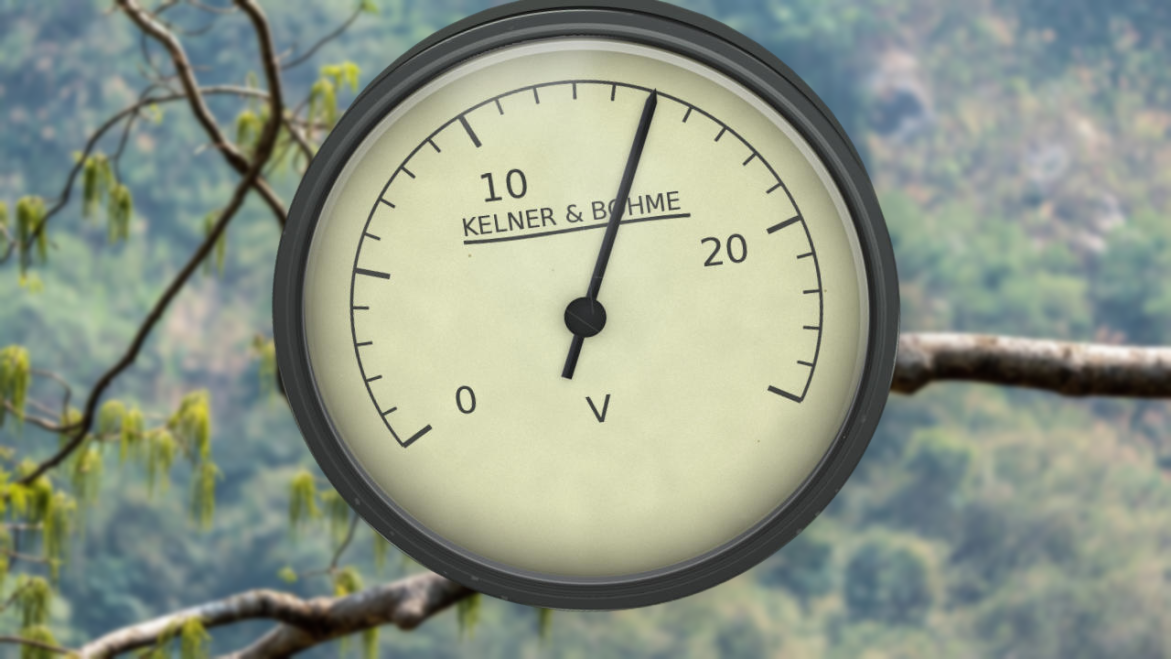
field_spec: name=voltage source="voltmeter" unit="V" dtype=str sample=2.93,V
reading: 15,V
